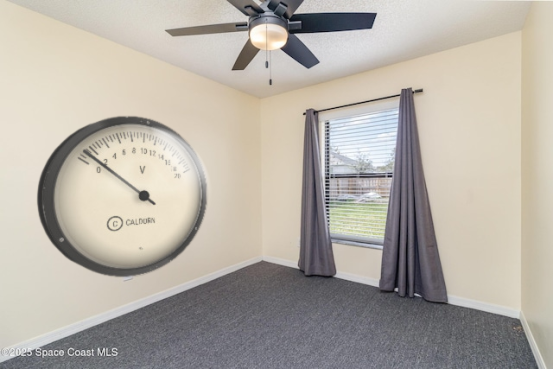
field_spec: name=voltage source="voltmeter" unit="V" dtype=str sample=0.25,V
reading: 1,V
